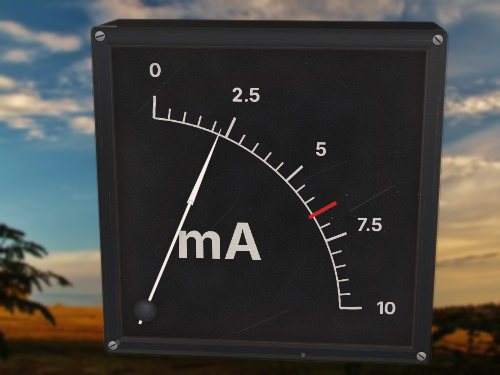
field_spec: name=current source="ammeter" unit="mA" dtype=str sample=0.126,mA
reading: 2.25,mA
